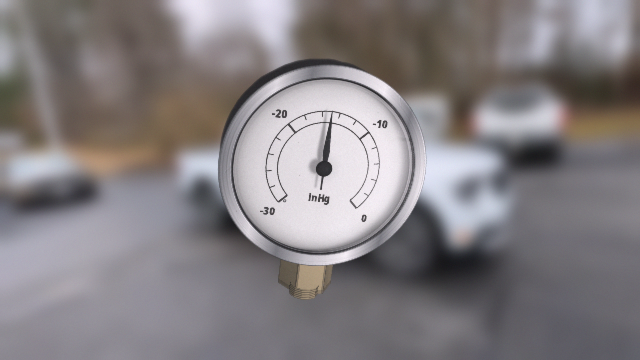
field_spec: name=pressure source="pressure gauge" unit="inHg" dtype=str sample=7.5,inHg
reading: -15,inHg
